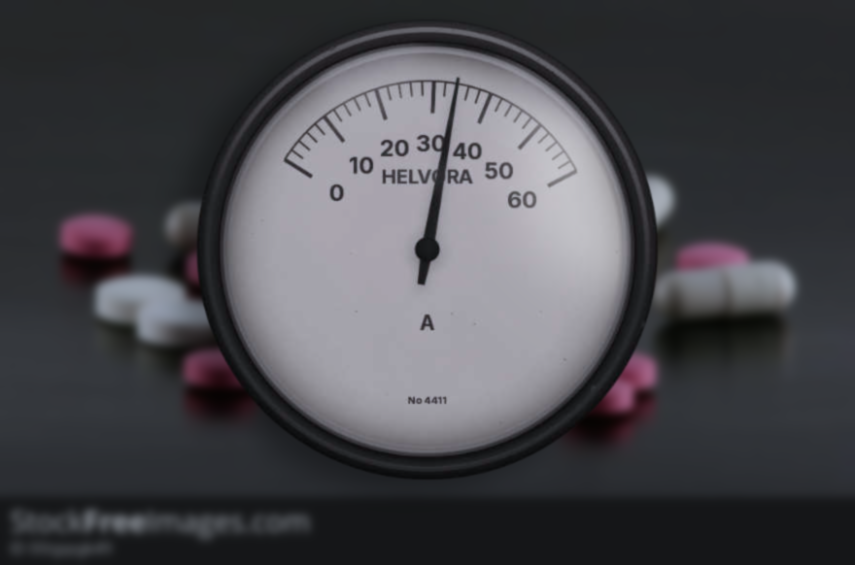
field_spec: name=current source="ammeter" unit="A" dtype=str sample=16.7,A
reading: 34,A
